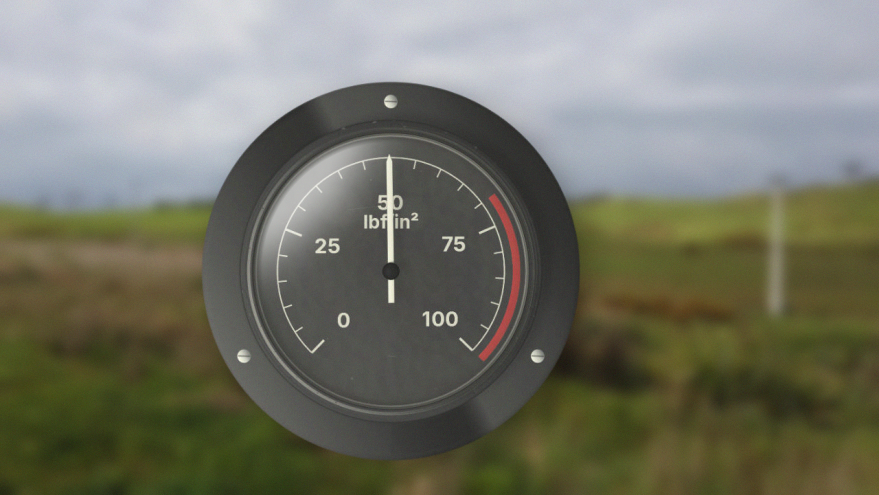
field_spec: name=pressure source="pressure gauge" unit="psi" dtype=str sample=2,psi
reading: 50,psi
